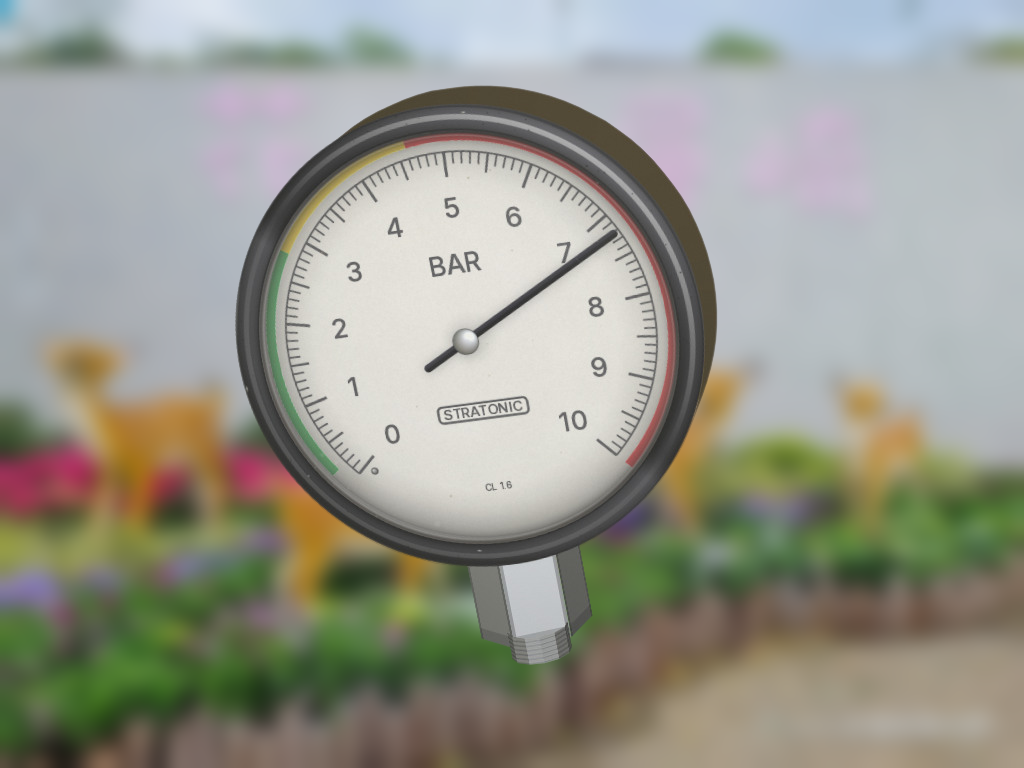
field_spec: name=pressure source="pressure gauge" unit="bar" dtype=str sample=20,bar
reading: 7.2,bar
